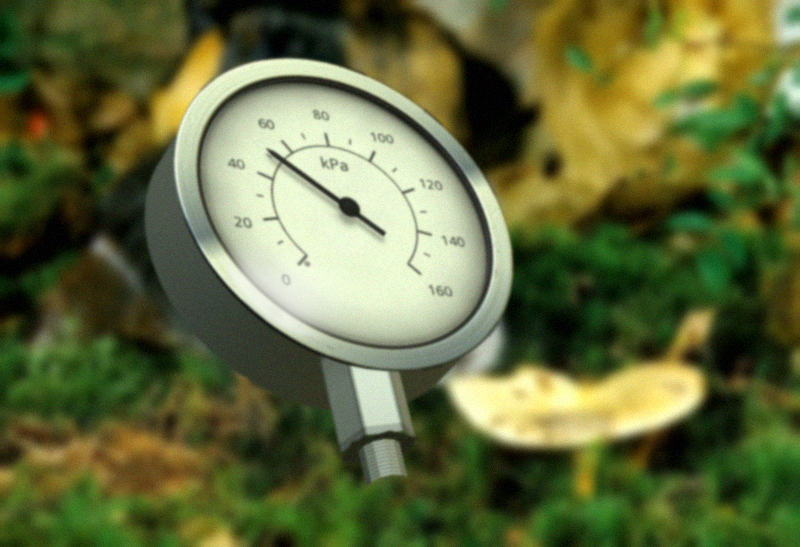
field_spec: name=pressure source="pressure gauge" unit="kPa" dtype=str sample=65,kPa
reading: 50,kPa
